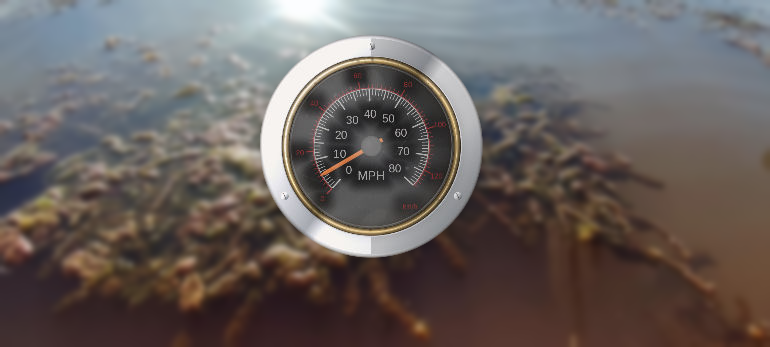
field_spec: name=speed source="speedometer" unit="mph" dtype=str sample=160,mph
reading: 5,mph
